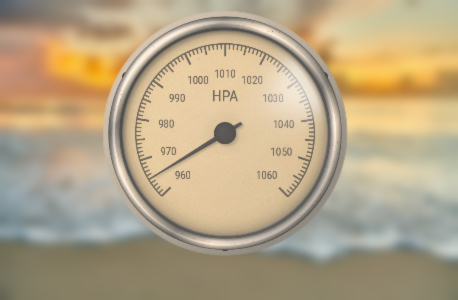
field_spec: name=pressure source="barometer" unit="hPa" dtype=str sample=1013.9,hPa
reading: 965,hPa
